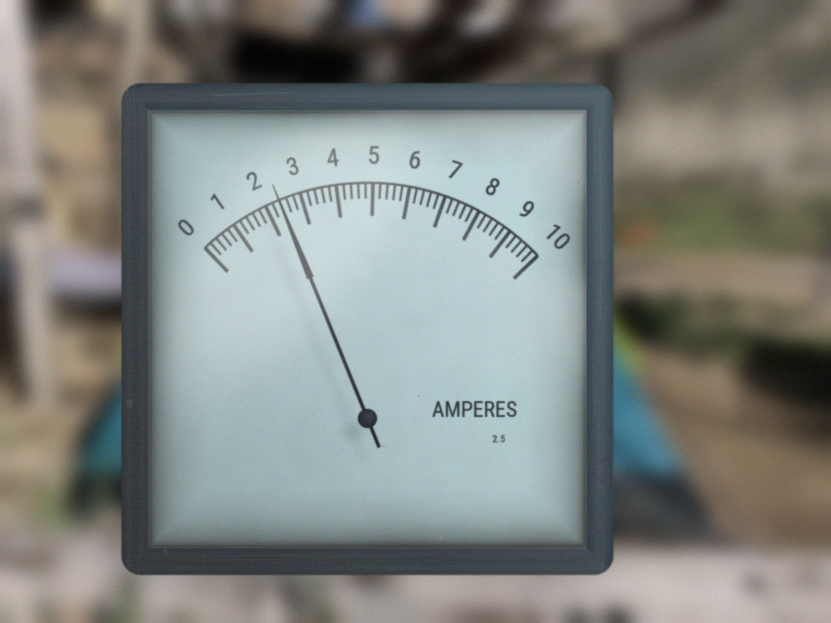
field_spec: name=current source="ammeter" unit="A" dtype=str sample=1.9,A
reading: 2.4,A
